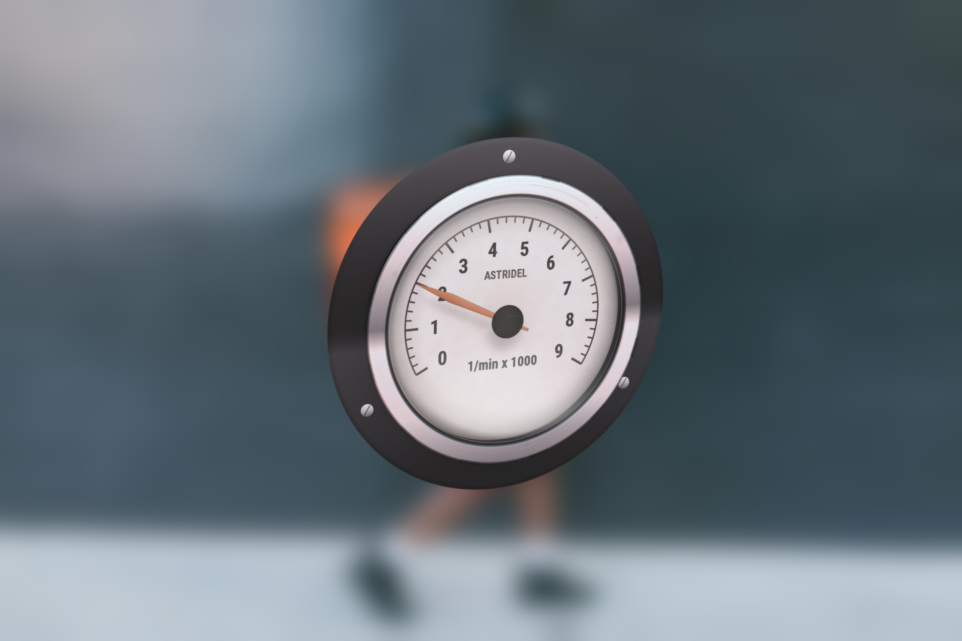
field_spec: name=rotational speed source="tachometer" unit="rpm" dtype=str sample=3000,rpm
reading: 2000,rpm
